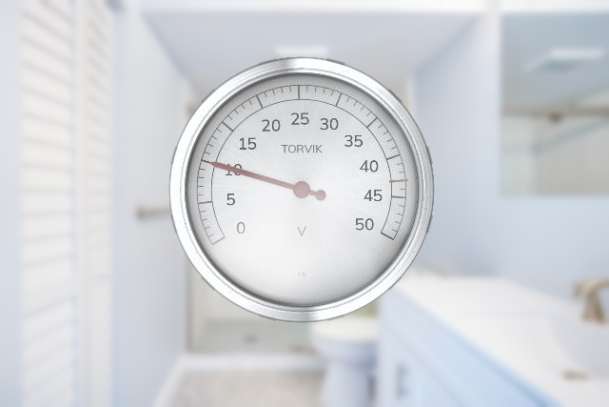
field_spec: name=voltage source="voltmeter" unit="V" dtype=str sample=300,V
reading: 10,V
